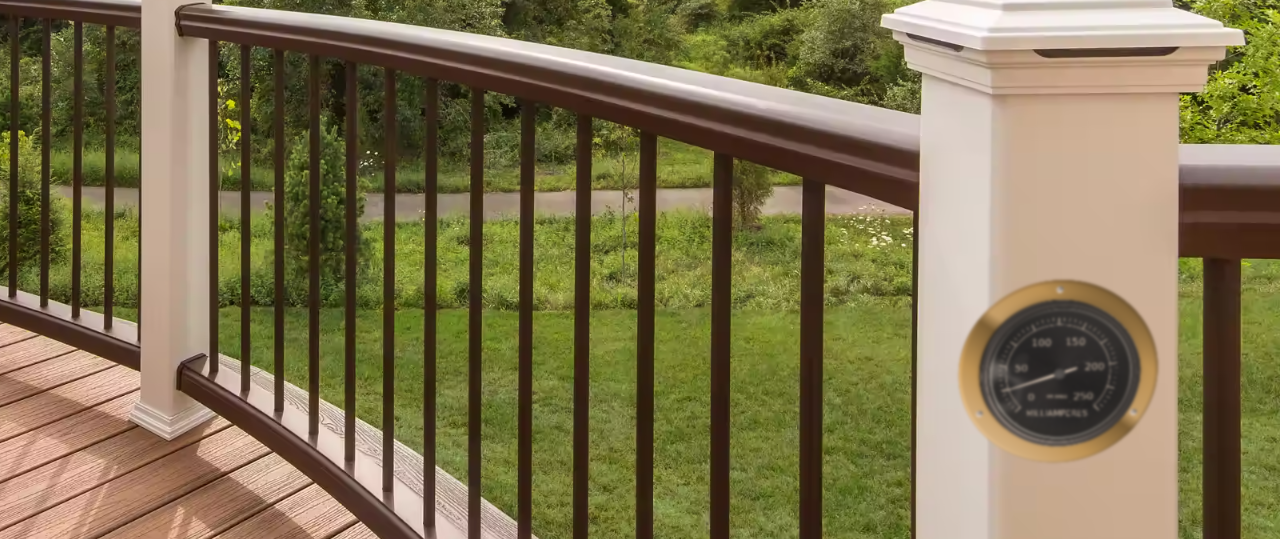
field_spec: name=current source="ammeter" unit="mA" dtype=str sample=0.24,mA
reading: 25,mA
